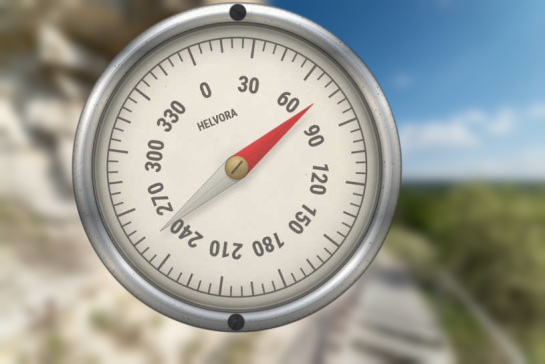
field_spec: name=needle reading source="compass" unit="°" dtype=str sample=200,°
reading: 72.5,°
